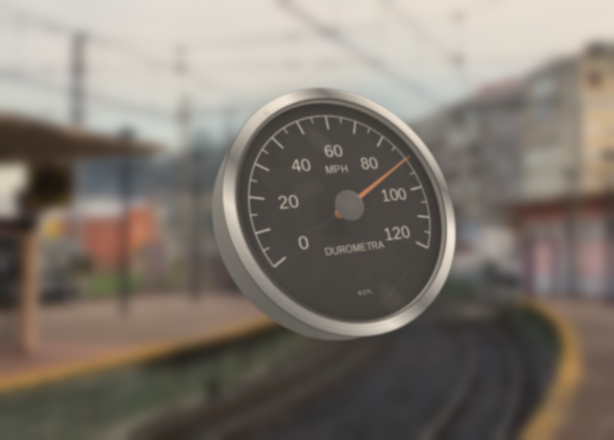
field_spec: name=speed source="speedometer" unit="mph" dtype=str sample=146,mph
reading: 90,mph
